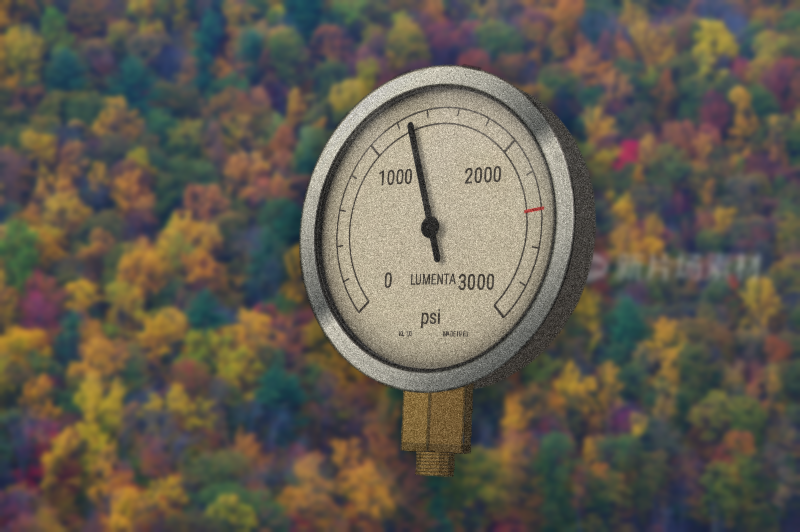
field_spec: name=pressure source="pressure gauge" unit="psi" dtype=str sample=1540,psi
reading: 1300,psi
